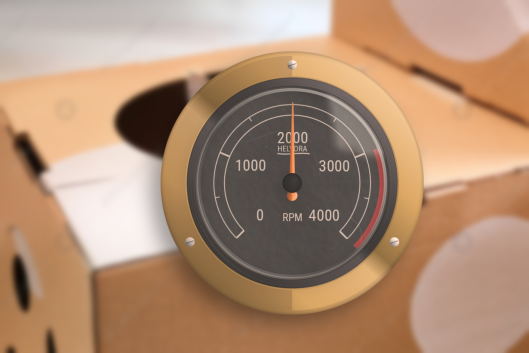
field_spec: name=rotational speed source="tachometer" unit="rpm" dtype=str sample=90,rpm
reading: 2000,rpm
